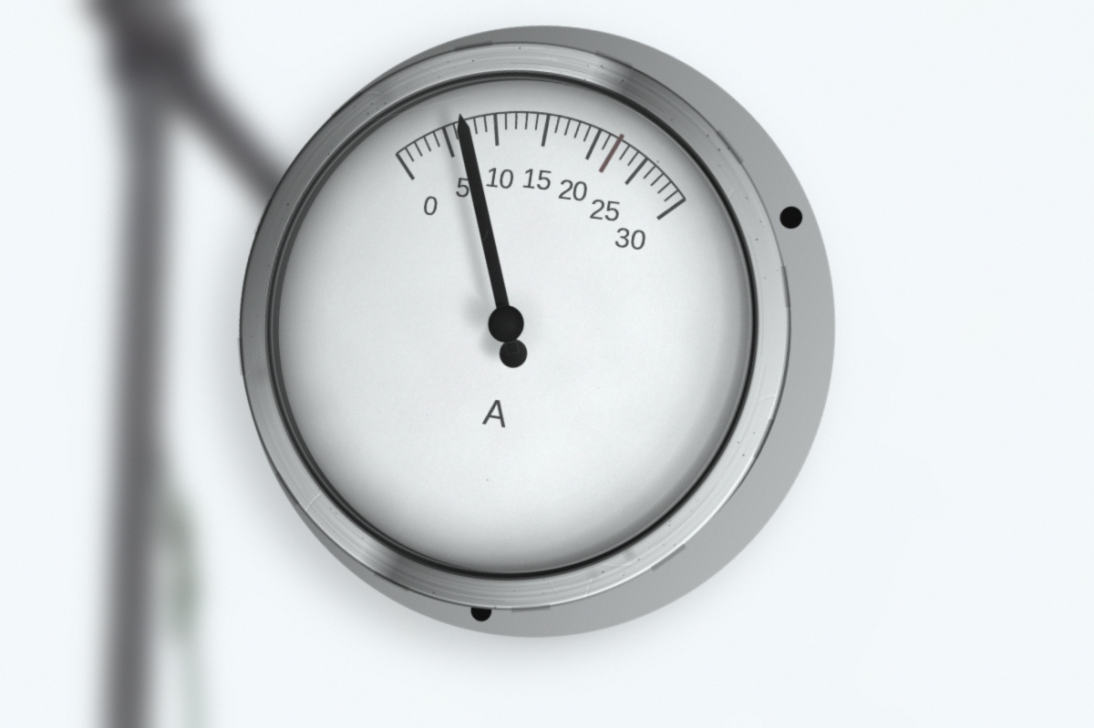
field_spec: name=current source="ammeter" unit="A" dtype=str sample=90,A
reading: 7,A
